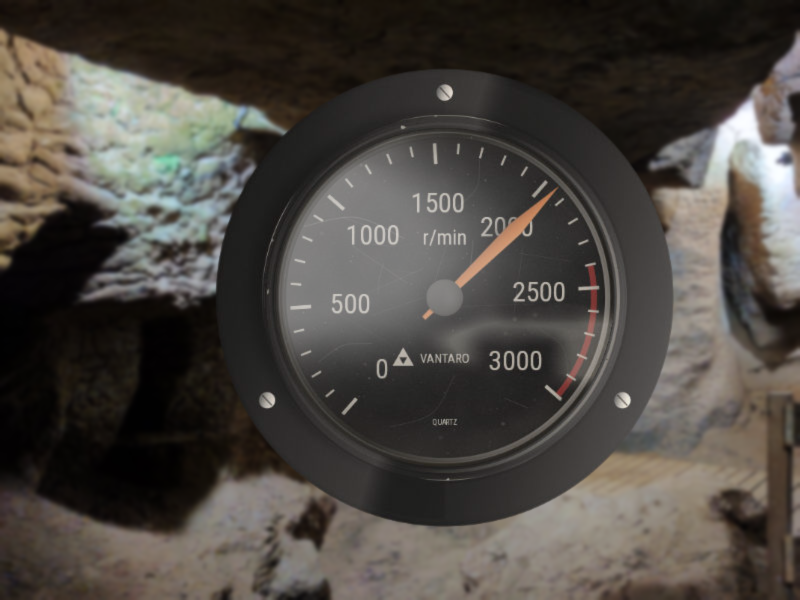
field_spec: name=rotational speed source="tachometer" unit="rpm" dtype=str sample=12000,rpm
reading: 2050,rpm
